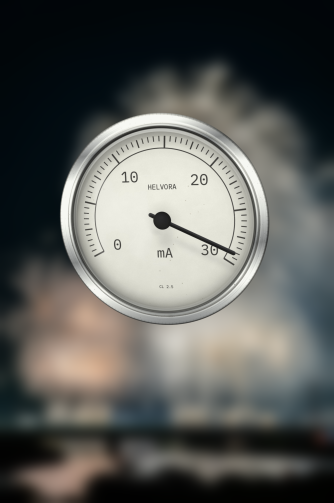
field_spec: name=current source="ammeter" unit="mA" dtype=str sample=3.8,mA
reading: 29,mA
